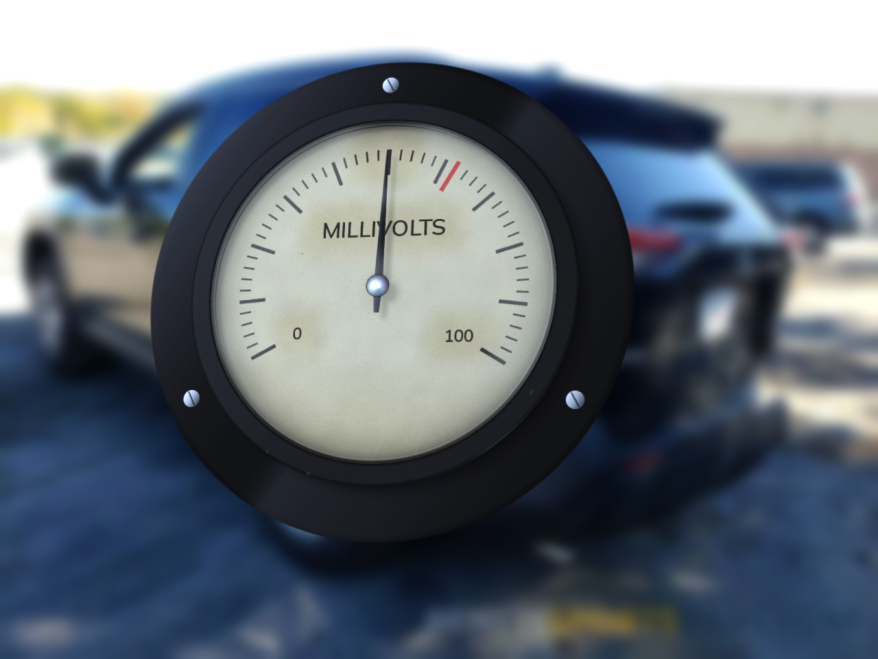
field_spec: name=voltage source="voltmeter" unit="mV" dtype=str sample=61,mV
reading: 50,mV
